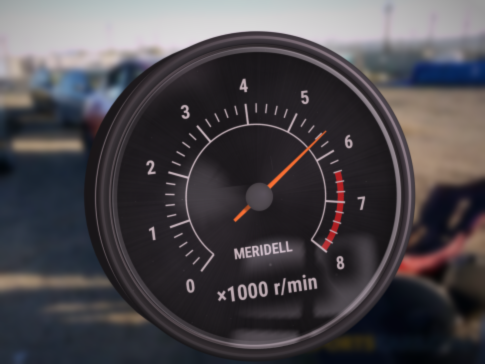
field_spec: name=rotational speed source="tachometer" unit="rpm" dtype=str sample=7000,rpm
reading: 5600,rpm
